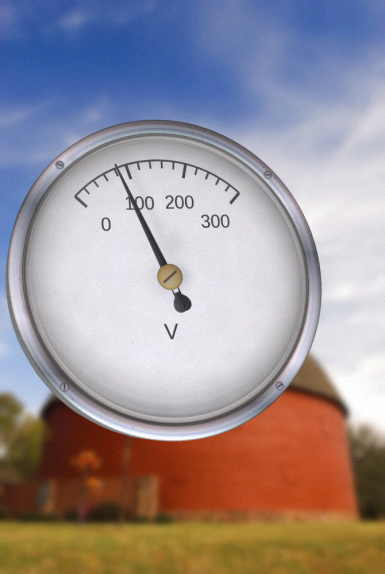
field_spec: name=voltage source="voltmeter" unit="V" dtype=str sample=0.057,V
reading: 80,V
